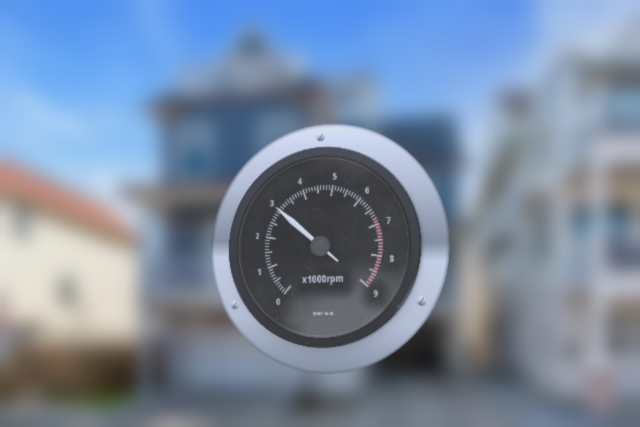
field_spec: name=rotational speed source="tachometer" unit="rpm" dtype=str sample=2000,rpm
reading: 3000,rpm
